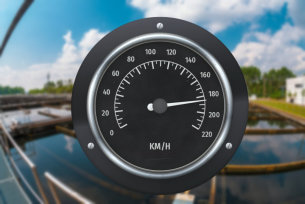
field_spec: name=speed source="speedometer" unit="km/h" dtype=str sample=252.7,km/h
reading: 185,km/h
